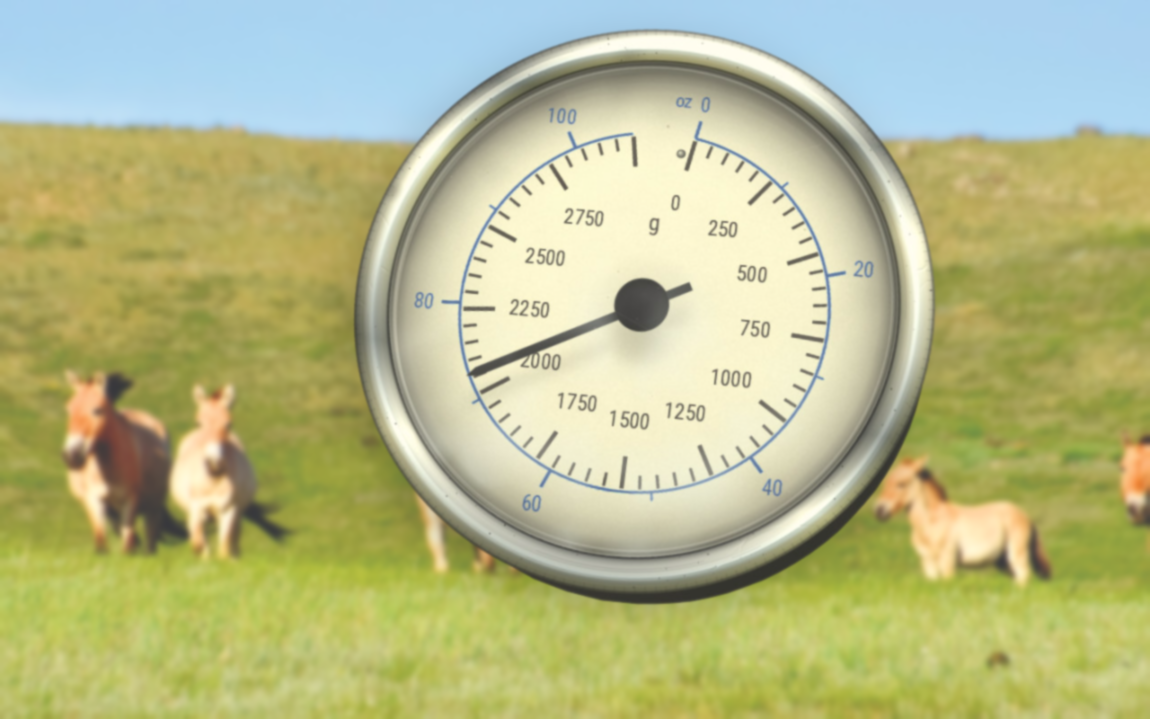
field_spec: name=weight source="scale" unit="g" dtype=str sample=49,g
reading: 2050,g
